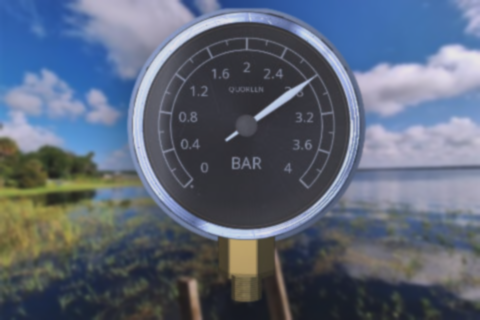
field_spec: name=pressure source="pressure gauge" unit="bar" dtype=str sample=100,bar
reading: 2.8,bar
